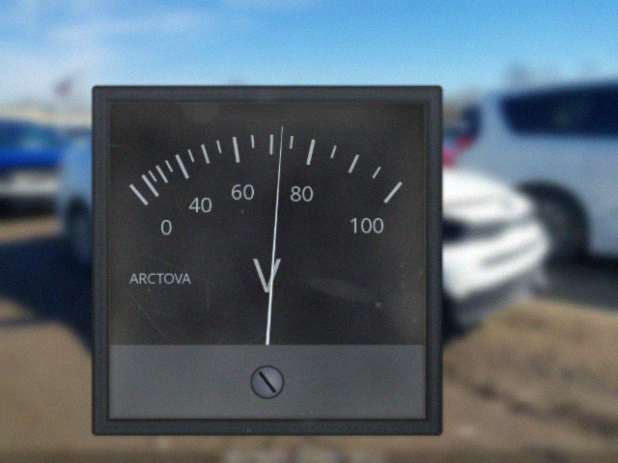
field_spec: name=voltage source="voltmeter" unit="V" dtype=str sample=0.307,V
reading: 72.5,V
